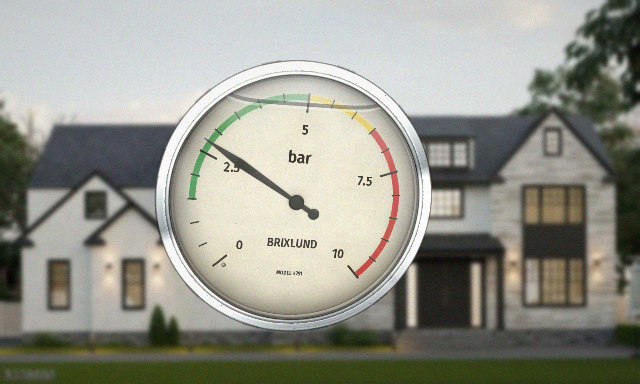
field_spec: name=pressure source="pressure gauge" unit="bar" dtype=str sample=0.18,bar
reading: 2.75,bar
